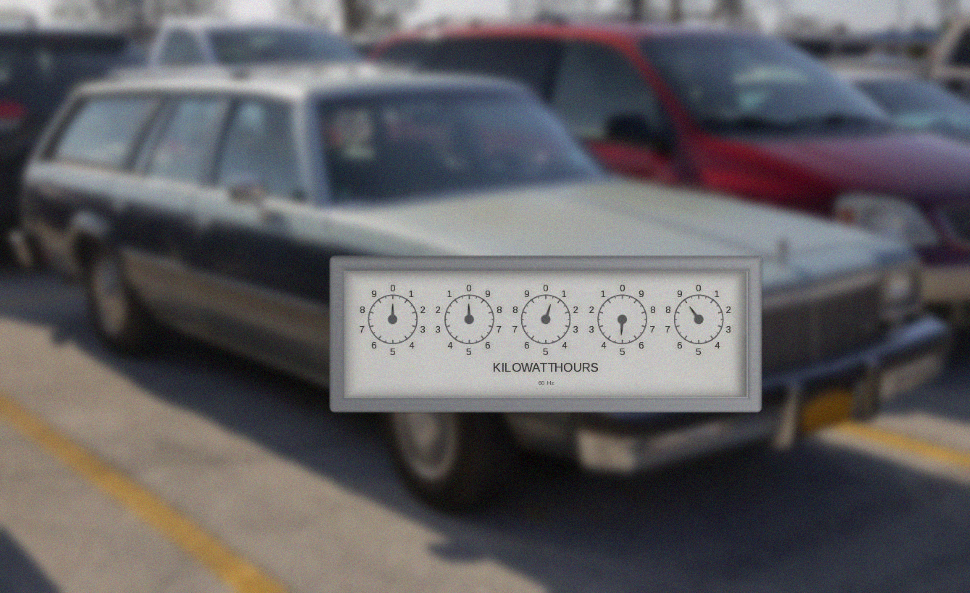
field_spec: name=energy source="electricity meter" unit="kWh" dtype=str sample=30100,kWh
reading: 49,kWh
